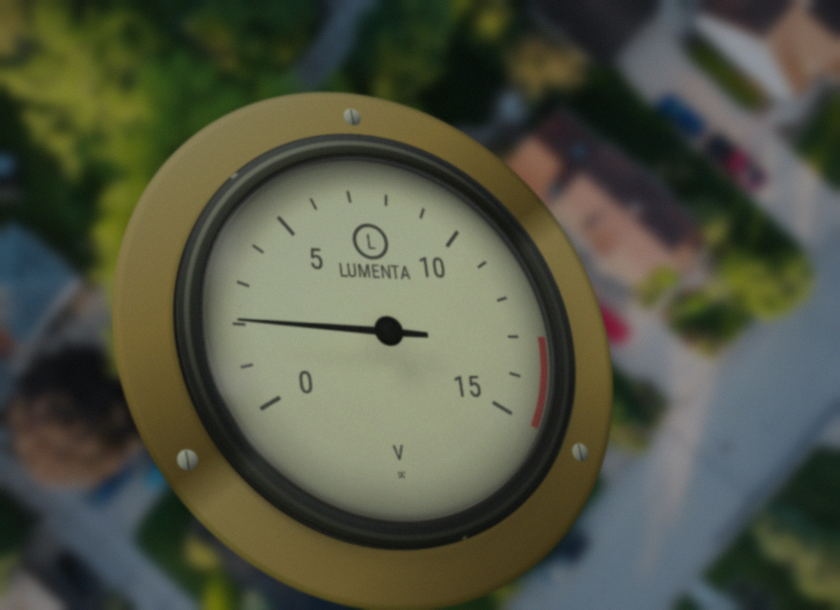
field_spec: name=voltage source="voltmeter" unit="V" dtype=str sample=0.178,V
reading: 2,V
